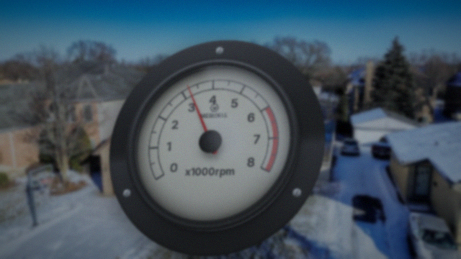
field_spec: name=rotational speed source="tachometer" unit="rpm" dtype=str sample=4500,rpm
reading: 3250,rpm
